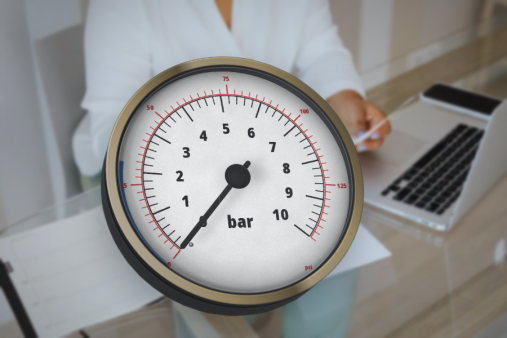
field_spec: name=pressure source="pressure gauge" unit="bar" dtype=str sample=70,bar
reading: 0,bar
